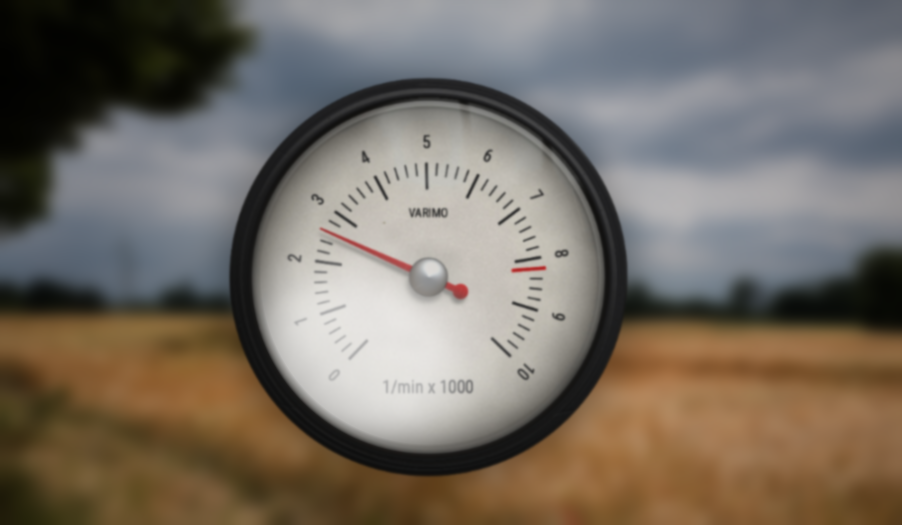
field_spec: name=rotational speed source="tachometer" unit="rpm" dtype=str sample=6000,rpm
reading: 2600,rpm
